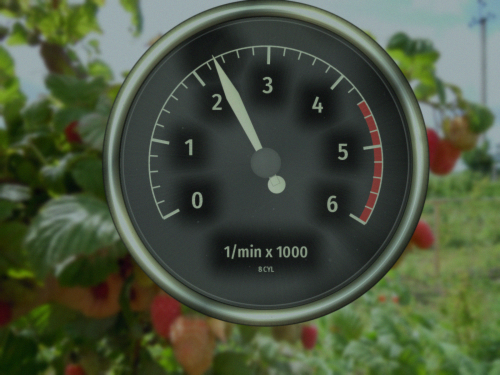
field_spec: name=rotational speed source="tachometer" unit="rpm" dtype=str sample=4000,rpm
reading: 2300,rpm
